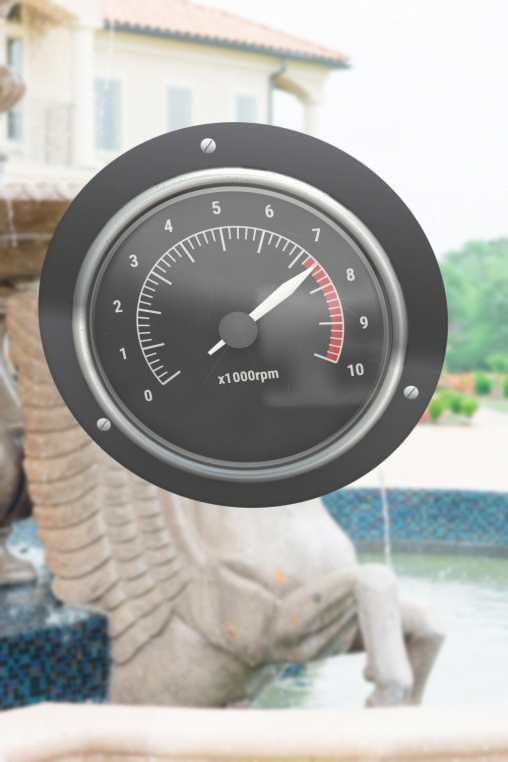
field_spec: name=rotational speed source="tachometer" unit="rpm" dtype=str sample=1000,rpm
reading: 7400,rpm
